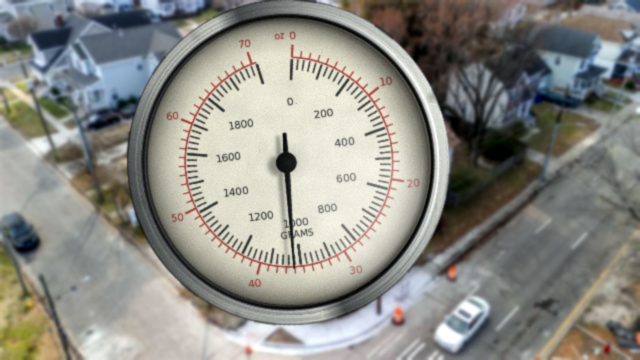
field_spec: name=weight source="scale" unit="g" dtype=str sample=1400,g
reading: 1020,g
